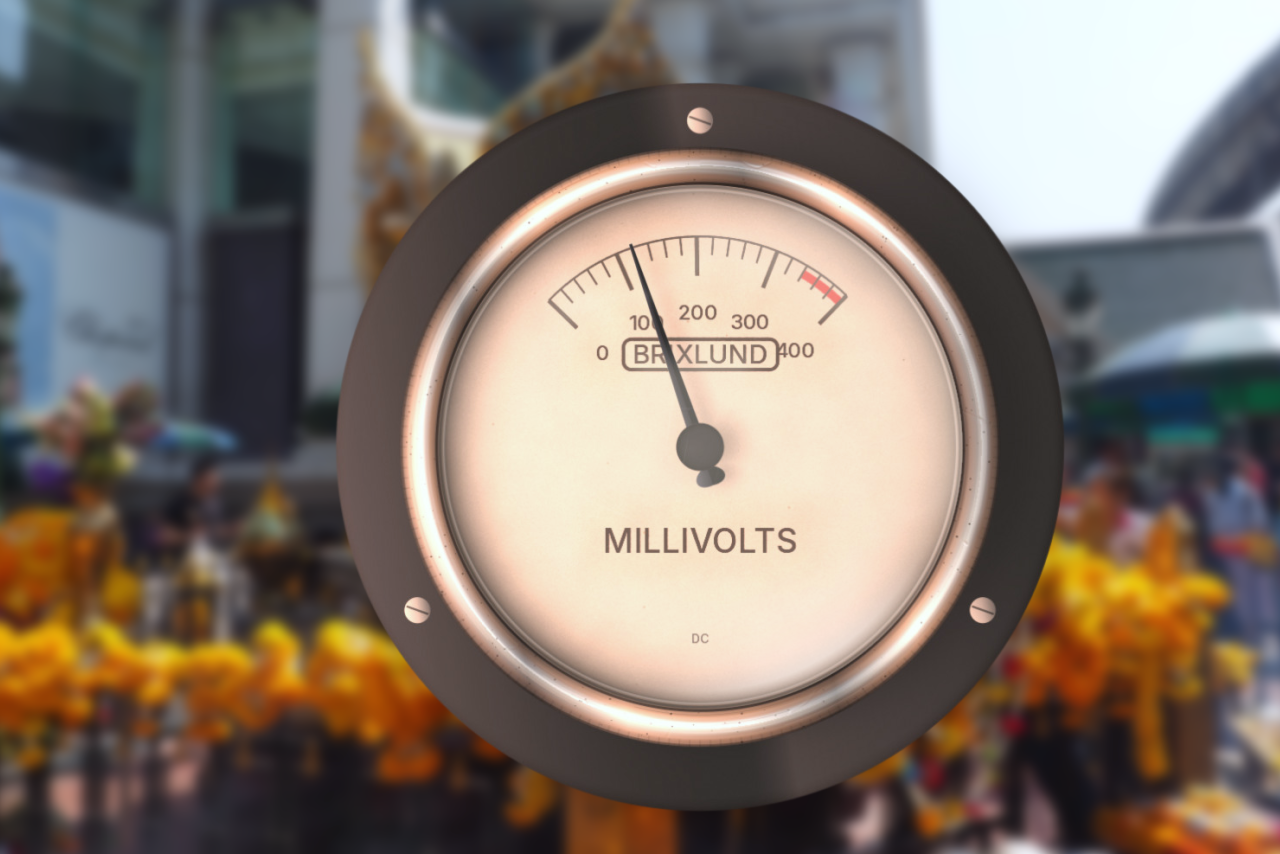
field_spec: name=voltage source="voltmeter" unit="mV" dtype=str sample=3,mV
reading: 120,mV
